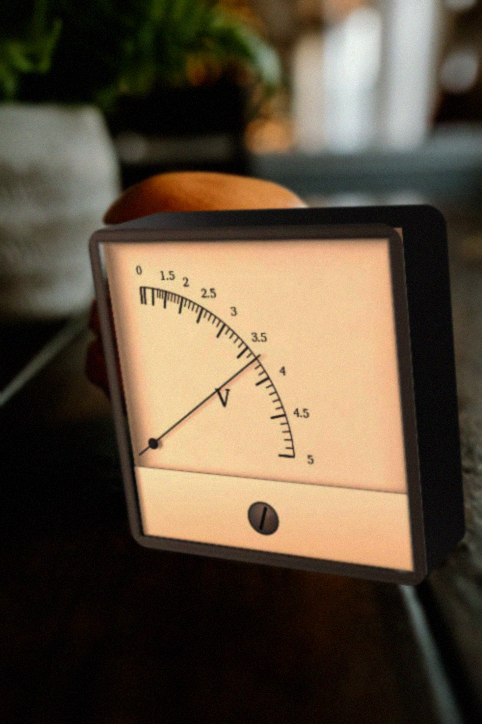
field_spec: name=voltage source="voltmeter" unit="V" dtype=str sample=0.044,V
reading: 3.7,V
